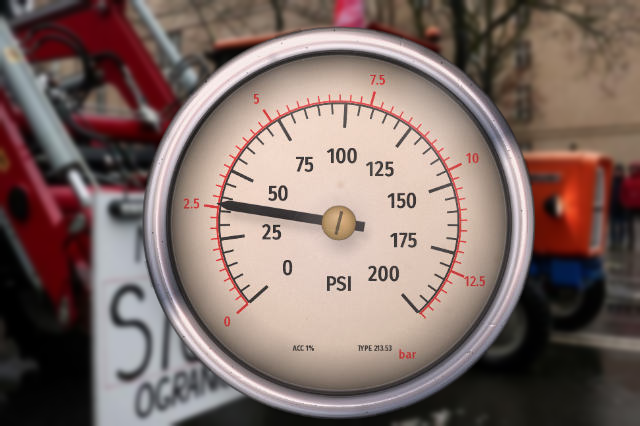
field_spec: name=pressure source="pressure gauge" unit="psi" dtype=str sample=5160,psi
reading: 37.5,psi
